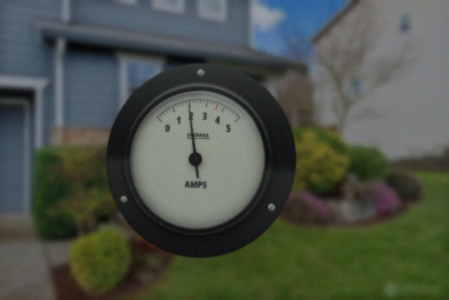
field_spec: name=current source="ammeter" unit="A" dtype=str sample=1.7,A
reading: 2,A
